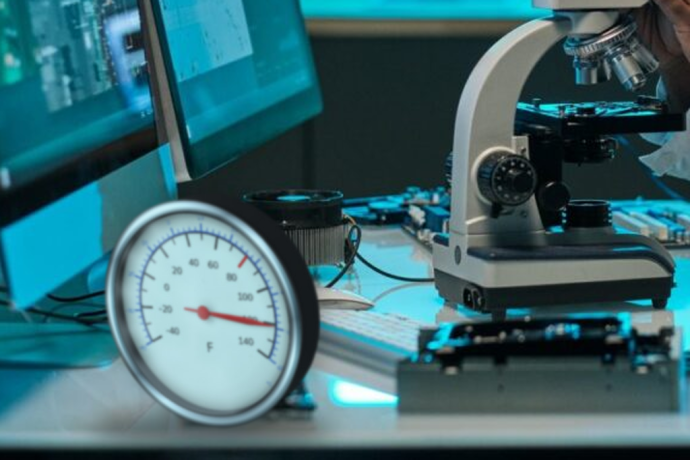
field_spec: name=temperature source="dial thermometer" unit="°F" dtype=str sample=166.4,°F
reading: 120,°F
